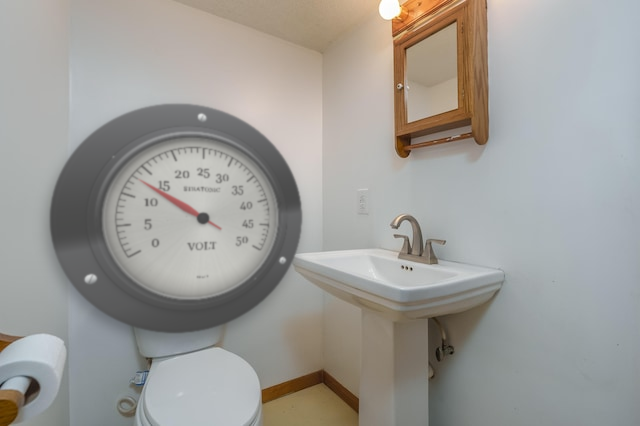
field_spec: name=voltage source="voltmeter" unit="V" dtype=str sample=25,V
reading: 13,V
